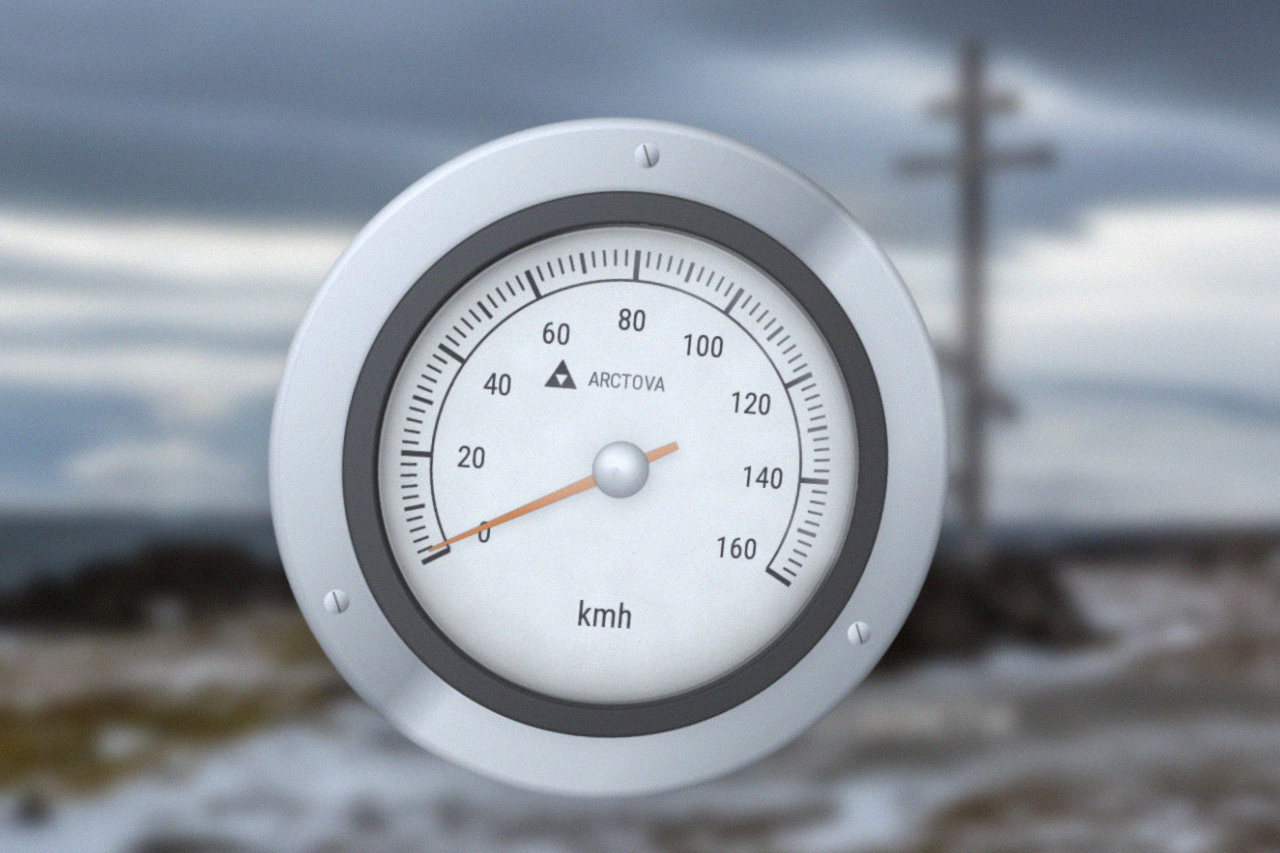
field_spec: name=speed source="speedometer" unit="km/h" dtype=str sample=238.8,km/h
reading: 2,km/h
